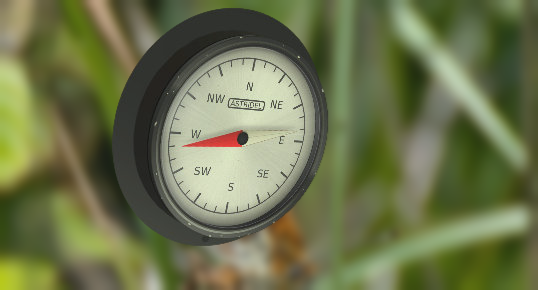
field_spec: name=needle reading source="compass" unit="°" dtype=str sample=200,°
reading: 260,°
